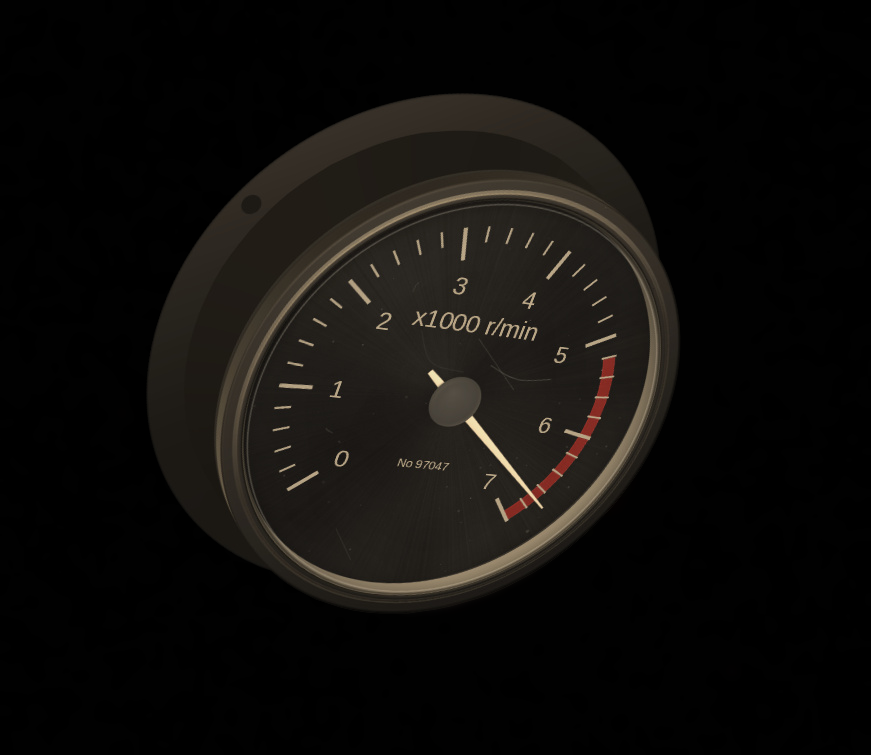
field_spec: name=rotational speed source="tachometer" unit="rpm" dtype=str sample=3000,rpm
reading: 6700,rpm
